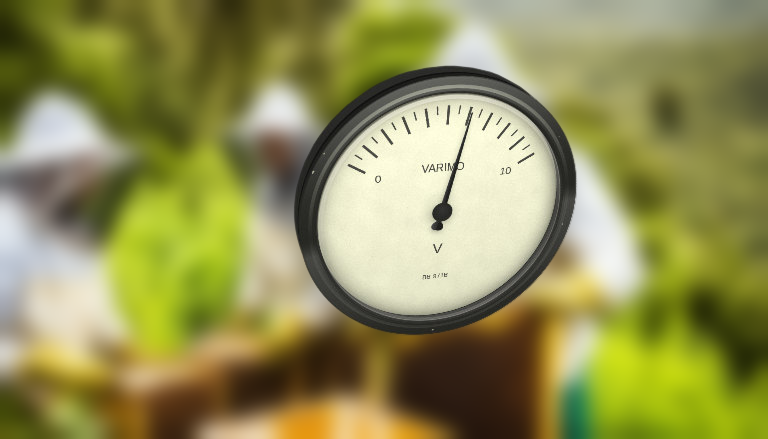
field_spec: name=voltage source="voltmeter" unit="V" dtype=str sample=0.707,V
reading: 6,V
